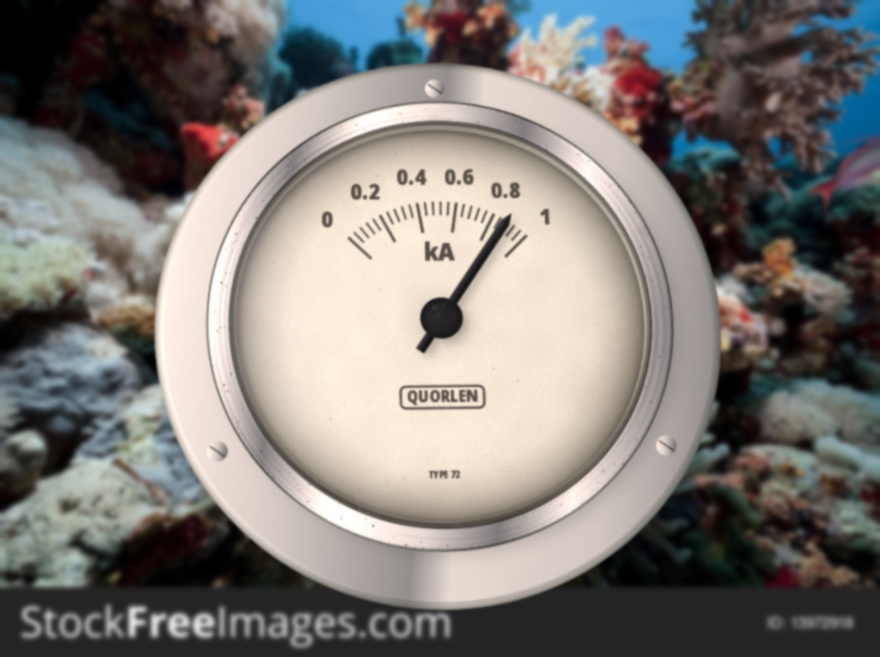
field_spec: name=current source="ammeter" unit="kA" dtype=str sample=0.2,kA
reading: 0.88,kA
